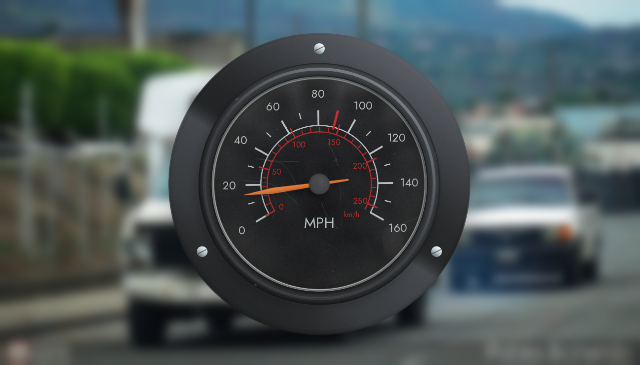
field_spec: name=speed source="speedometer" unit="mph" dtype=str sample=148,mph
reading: 15,mph
